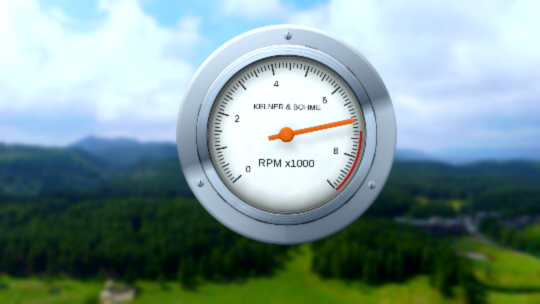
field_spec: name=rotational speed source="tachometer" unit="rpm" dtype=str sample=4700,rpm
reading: 7000,rpm
